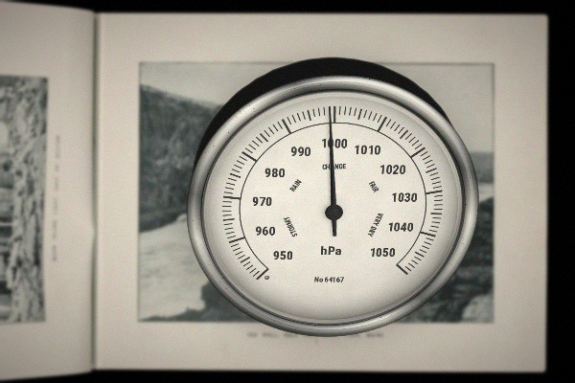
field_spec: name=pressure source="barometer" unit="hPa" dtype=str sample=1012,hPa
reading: 999,hPa
